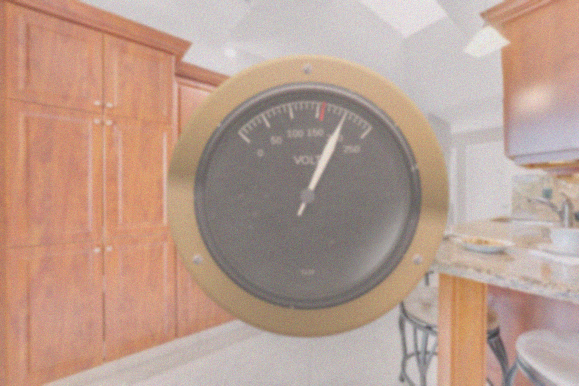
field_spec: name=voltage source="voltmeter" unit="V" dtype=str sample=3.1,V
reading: 200,V
